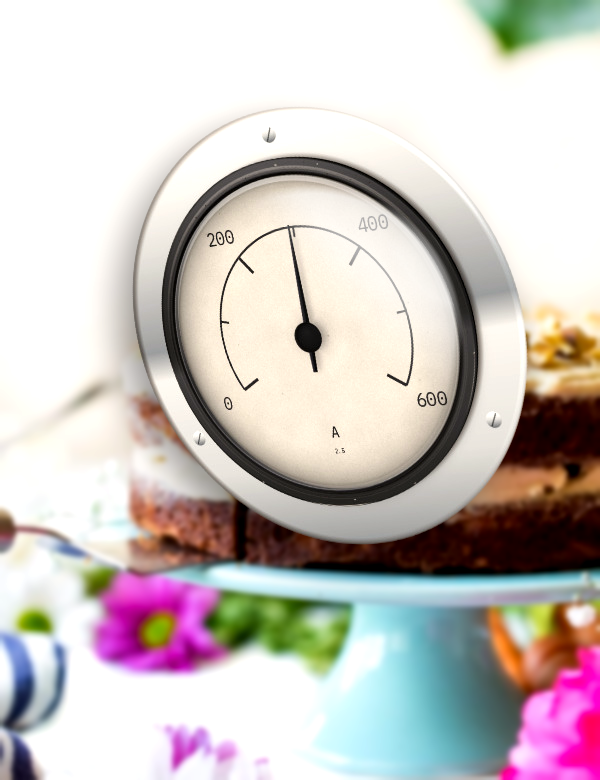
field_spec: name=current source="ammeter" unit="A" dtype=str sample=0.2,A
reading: 300,A
